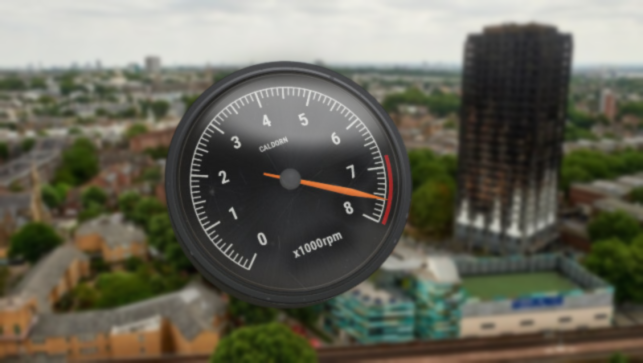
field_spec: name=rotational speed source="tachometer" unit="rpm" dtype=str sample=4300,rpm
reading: 7600,rpm
